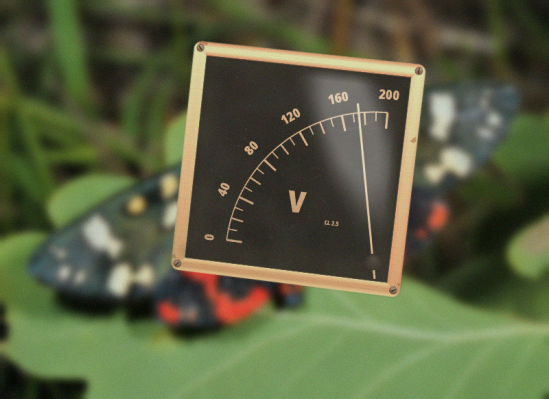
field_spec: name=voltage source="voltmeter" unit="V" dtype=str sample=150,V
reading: 175,V
